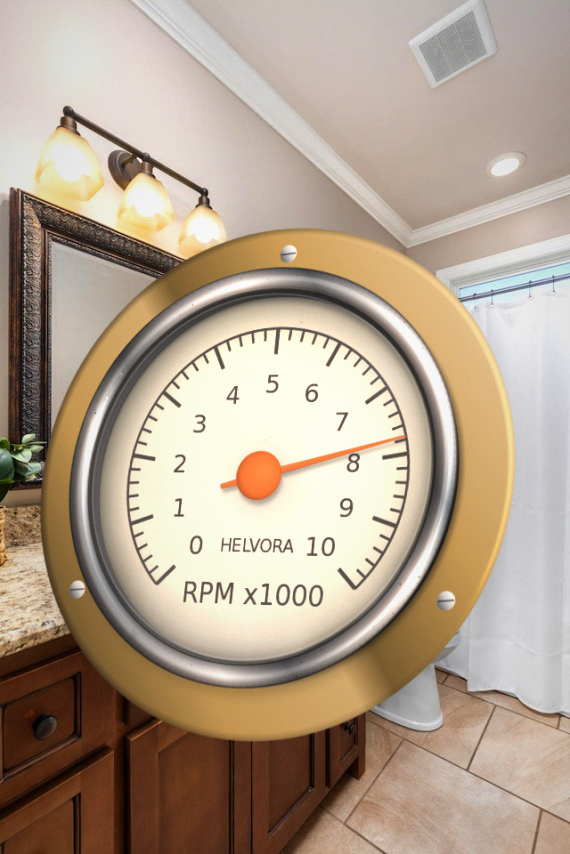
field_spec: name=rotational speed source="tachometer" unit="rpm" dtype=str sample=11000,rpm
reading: 7800,rpm
